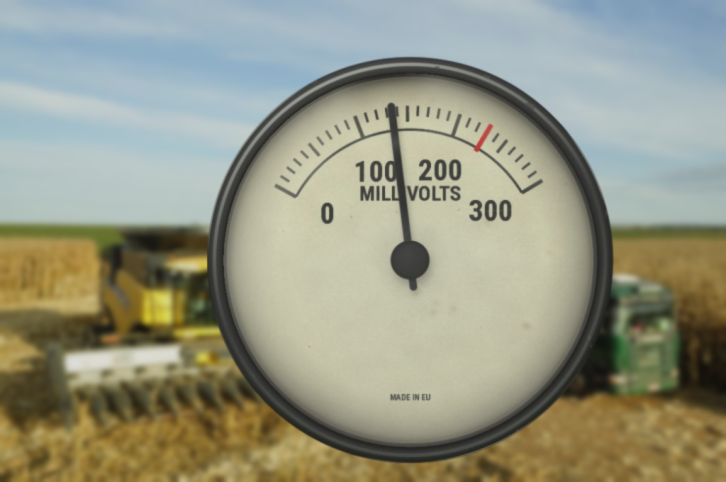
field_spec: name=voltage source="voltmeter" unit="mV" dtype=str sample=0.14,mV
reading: 135,mV
